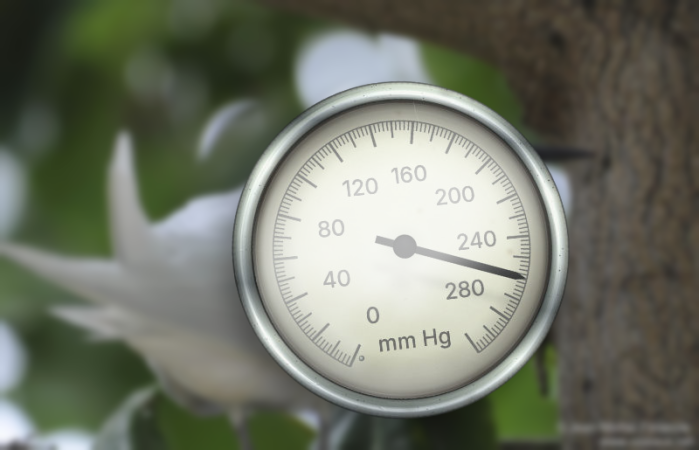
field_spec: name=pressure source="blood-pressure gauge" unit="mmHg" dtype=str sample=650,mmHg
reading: 260,mmHg
